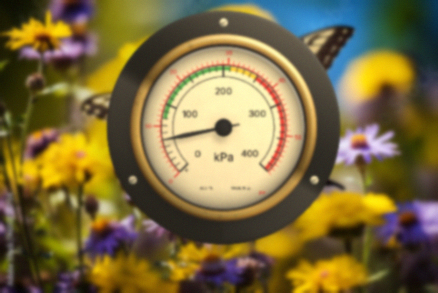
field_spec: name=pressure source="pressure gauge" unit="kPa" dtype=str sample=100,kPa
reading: 50,kPa
